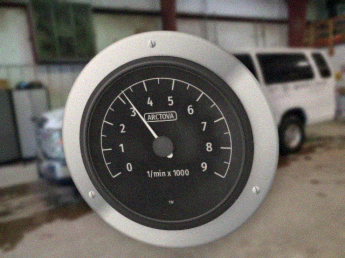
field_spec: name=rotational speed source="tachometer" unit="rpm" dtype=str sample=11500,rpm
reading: 3250,rpm
